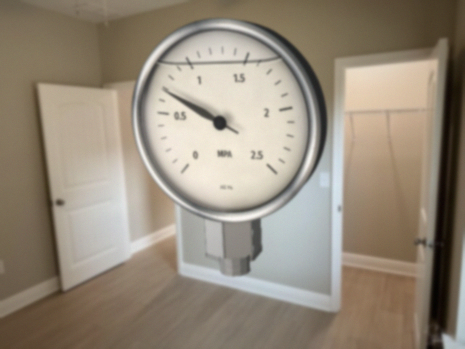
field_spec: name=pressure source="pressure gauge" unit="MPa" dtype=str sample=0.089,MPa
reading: 0.7,MPa
